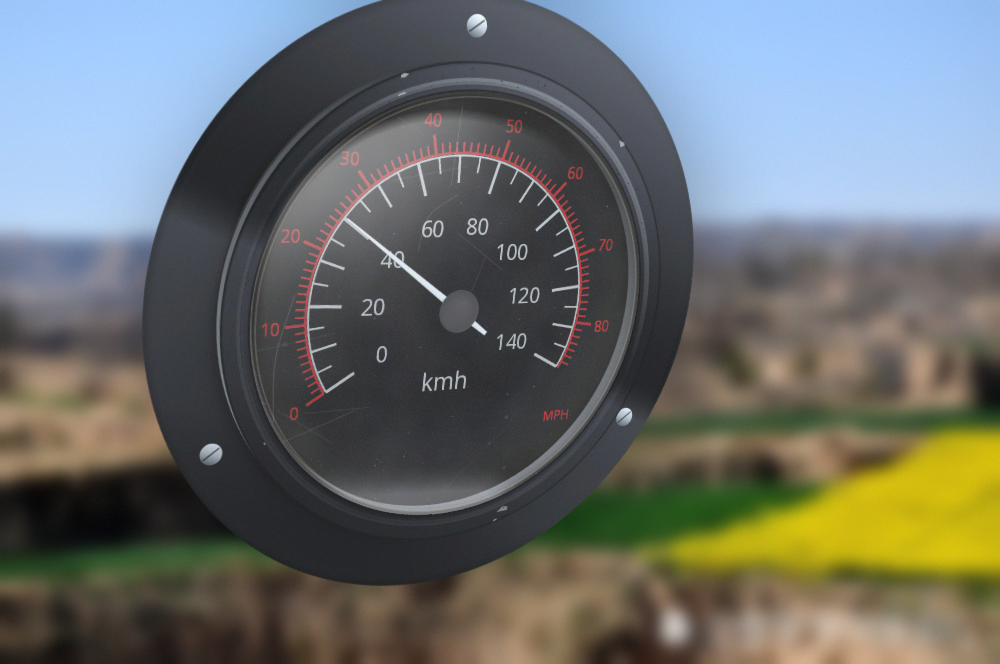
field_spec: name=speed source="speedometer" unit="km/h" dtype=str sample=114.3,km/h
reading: 40,km/h
